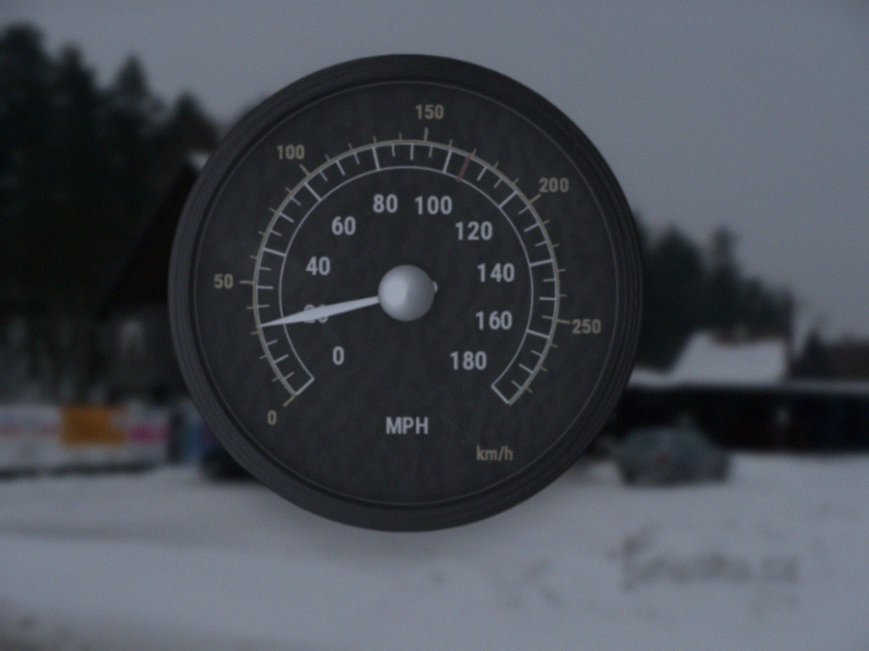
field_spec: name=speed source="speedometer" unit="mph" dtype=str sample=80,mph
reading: 20,mph
